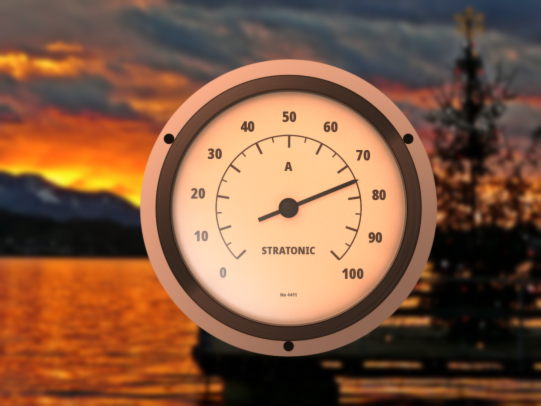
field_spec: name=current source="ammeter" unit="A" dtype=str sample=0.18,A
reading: 75,A
